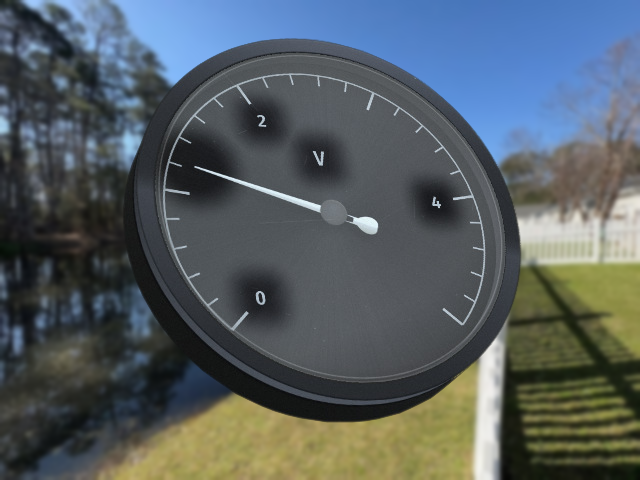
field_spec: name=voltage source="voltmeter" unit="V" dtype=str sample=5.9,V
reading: 1.2,V
